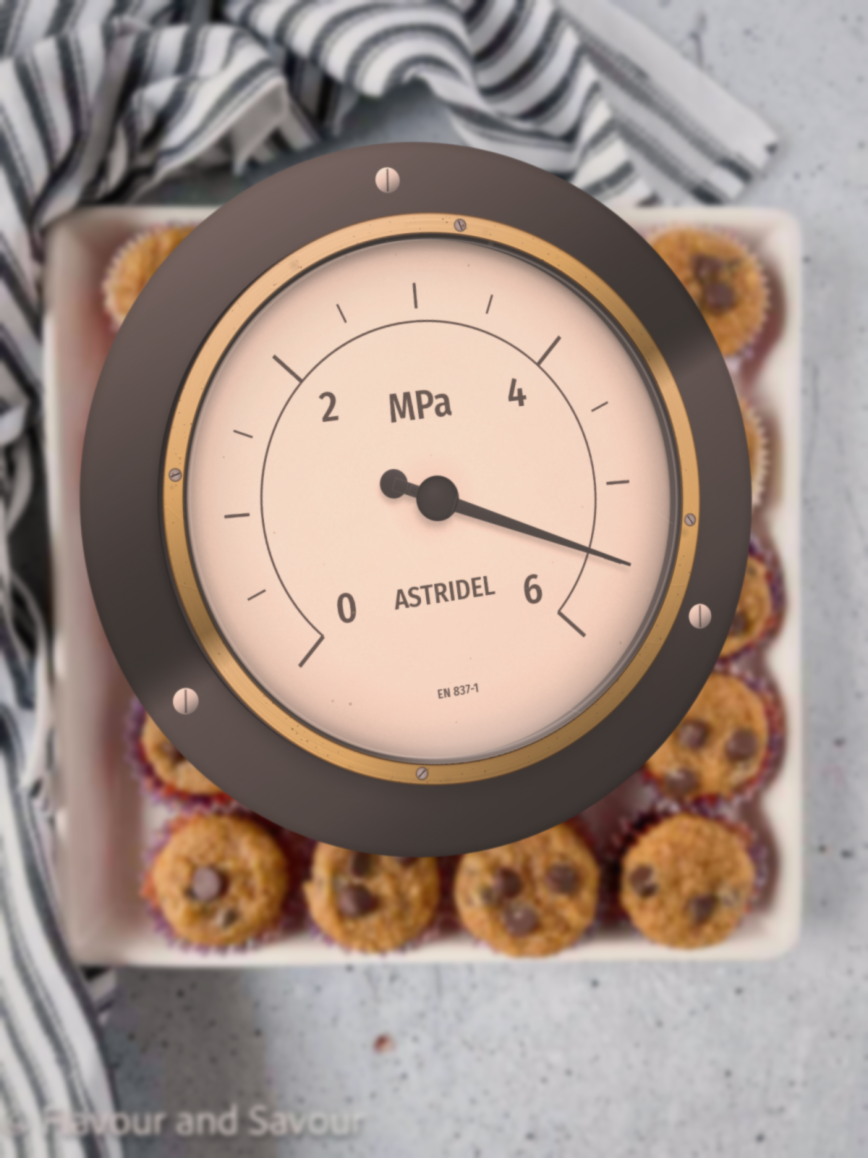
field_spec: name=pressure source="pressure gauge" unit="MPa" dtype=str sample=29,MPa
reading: 5.5,MPa
